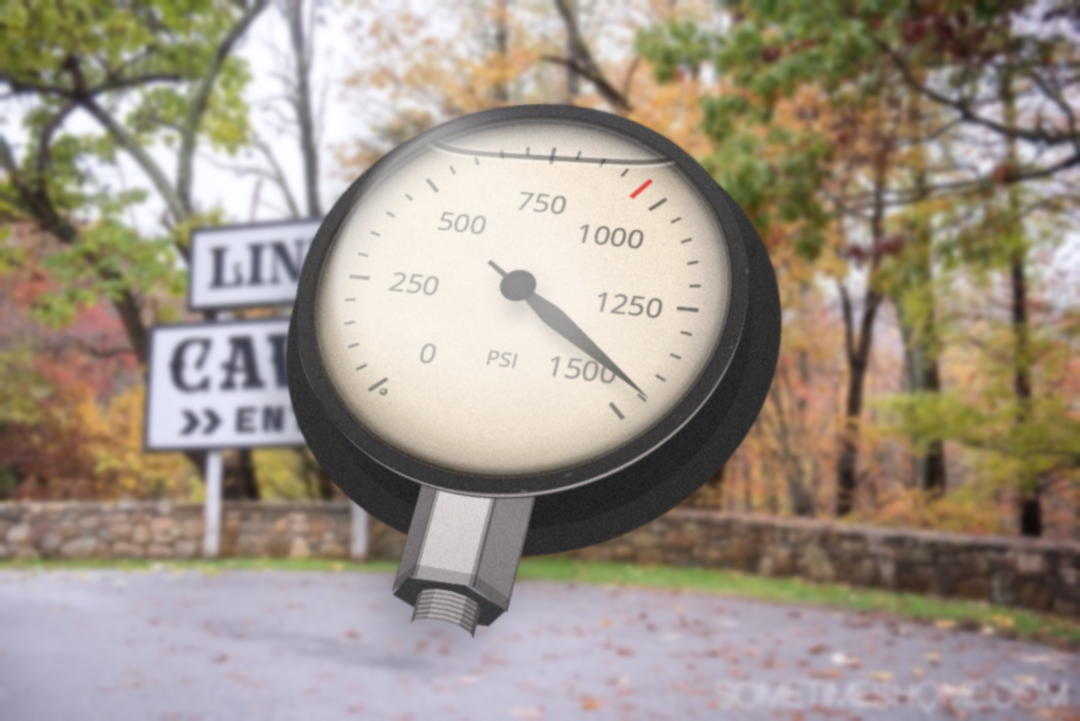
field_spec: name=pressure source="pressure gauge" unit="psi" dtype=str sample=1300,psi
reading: 1450,psi
